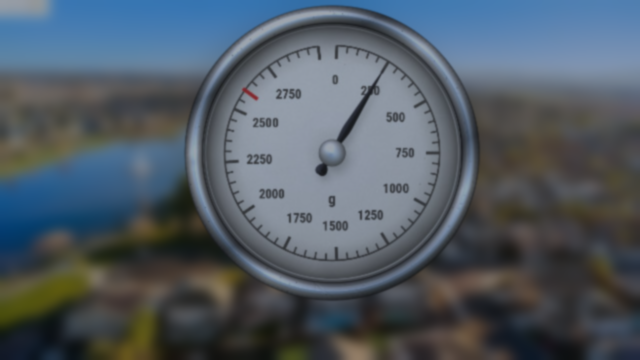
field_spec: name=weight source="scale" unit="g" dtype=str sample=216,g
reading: 250,g
